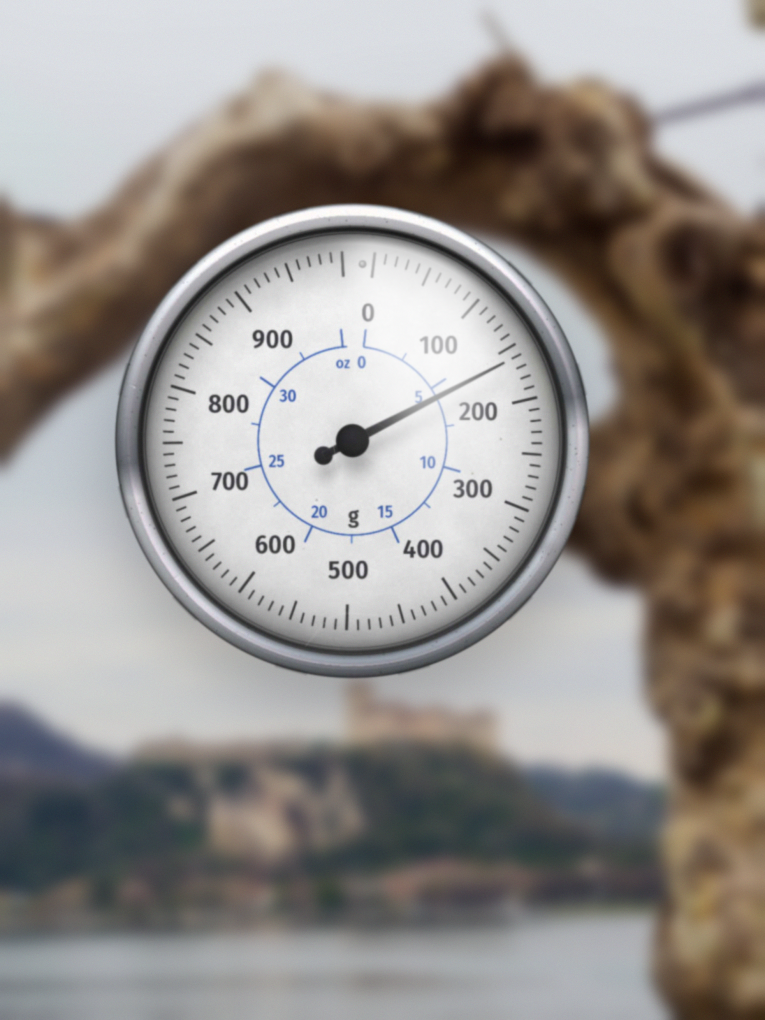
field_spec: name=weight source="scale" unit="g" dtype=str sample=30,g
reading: 160,g
